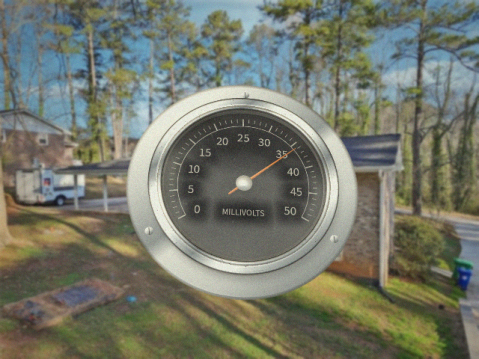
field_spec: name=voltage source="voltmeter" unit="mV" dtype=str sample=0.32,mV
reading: 36,mV
